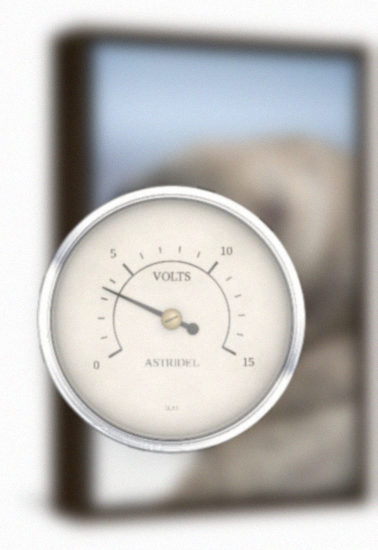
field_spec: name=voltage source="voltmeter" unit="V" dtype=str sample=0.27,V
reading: 3.5,V
